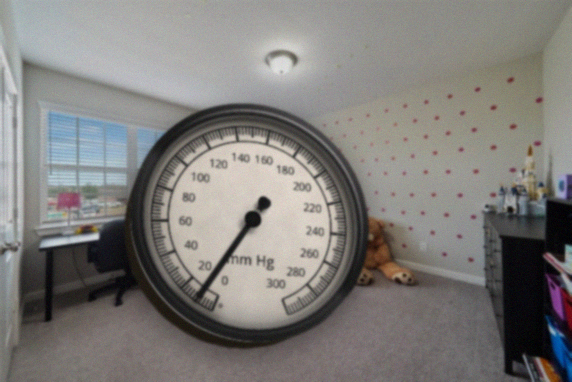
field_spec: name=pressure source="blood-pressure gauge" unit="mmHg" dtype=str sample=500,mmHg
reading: 10,mmHg
